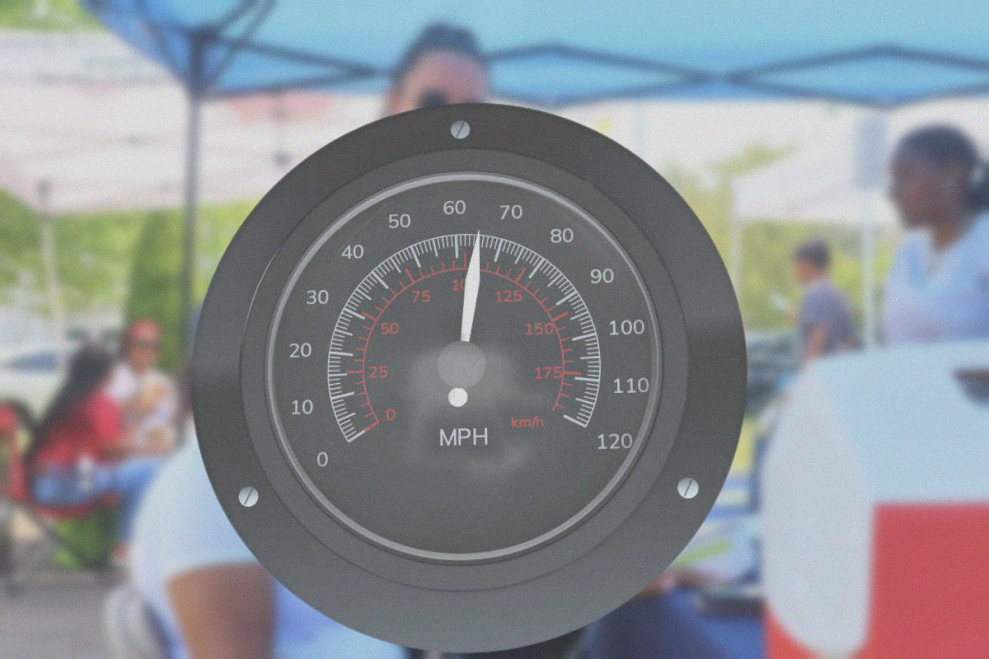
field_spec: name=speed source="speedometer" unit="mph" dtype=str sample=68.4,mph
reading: 65,mph
